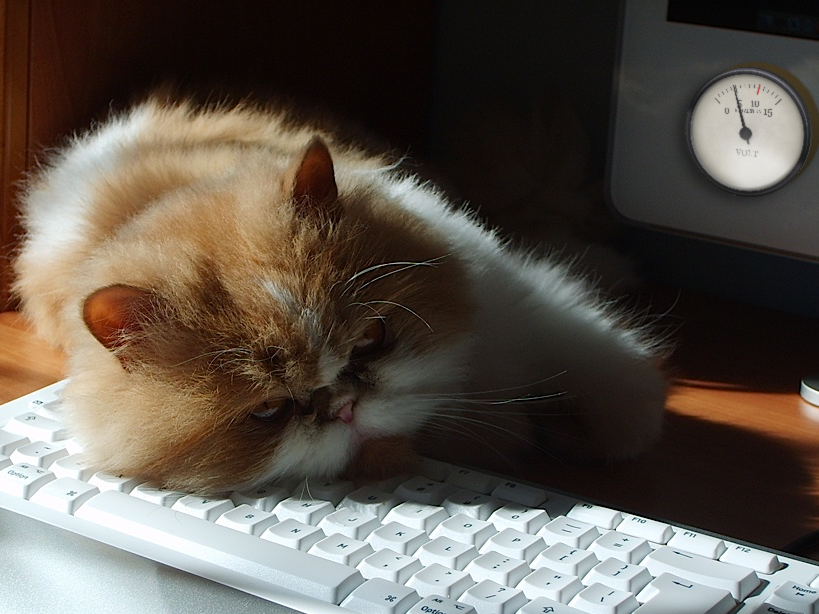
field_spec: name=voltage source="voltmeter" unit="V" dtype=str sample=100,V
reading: 5,V
